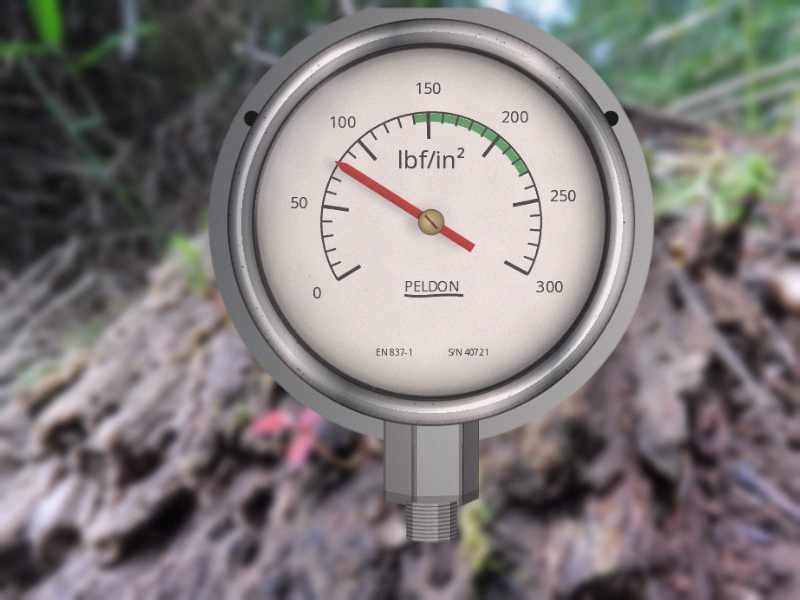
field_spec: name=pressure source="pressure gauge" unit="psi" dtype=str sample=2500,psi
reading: 80,psi
